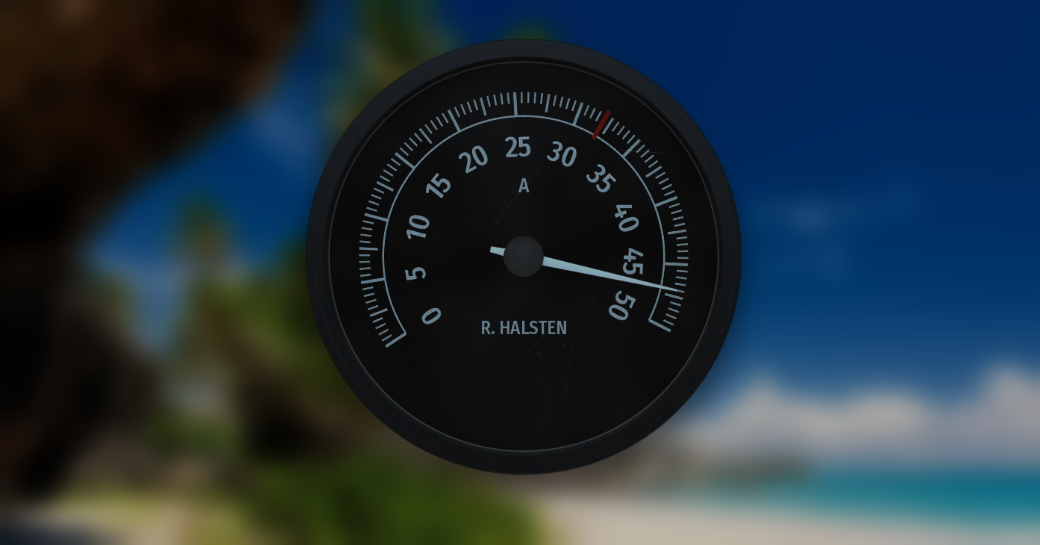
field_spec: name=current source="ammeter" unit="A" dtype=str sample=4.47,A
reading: 47,A
